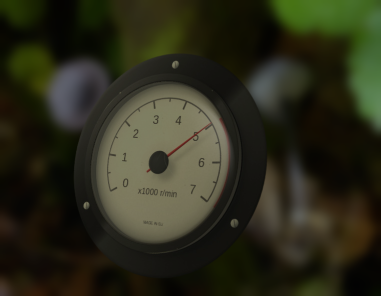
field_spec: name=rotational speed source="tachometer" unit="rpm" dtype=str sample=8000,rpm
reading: 5000,rpm
